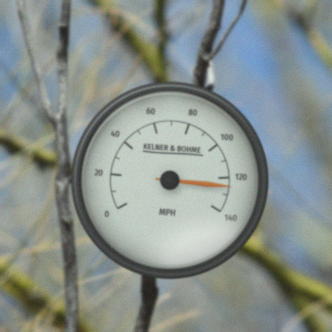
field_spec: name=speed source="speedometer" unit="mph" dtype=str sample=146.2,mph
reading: 125,mph
